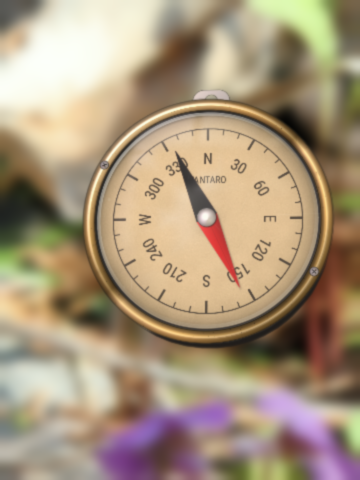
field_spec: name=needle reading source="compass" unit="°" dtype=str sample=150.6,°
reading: 155,°
